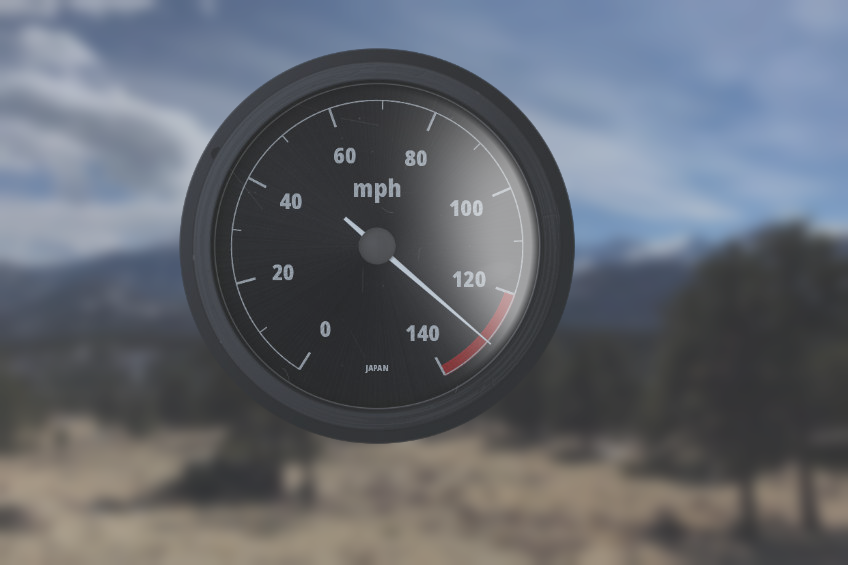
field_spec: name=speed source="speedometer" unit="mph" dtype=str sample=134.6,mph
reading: 130,mph
